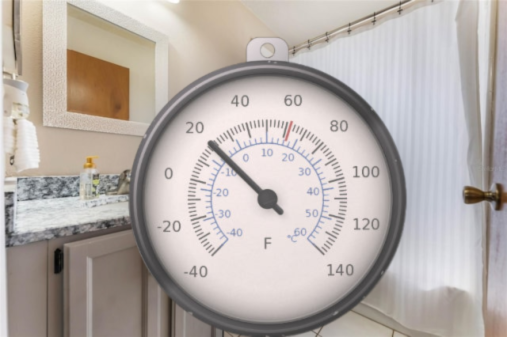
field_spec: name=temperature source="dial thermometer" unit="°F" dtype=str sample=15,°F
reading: 20,°F
